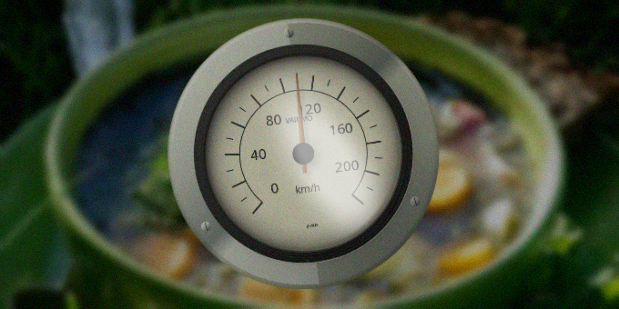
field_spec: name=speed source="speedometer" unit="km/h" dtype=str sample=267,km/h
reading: 110,km/h
